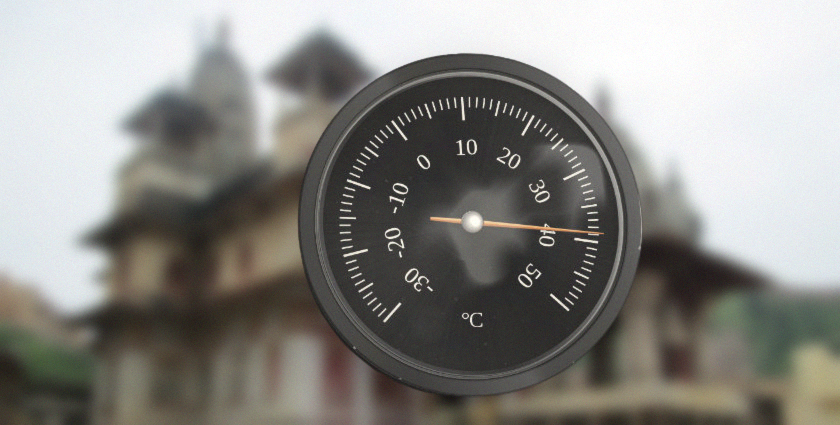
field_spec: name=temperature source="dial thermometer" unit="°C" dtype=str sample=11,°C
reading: 39,°C
